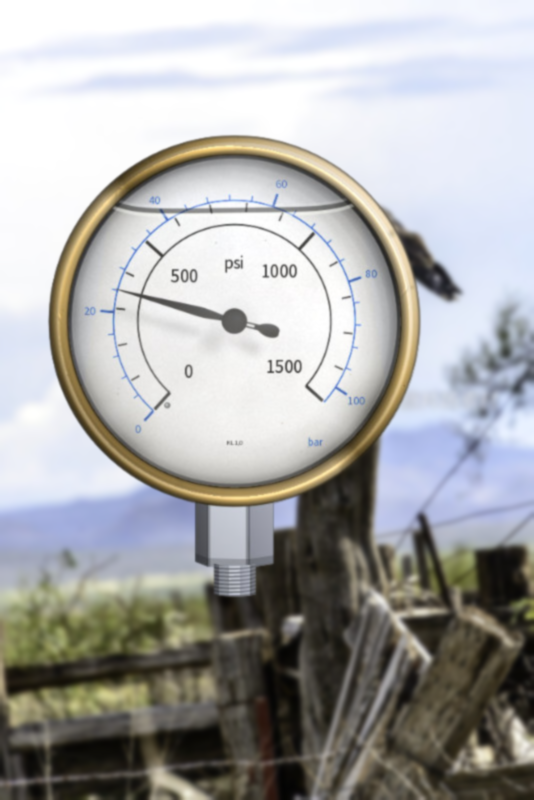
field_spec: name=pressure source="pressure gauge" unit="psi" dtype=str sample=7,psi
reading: 350,psi
